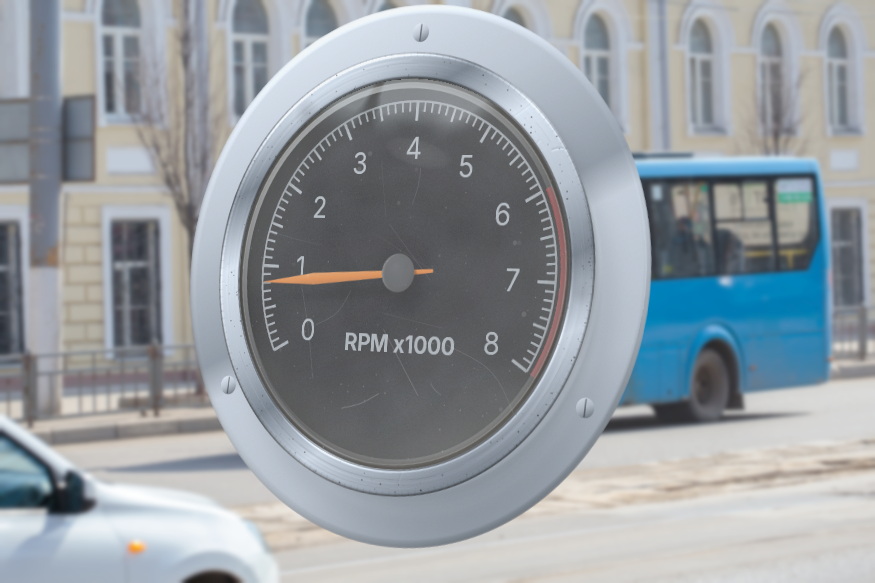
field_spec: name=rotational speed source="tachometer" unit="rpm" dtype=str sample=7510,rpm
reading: 800,rpm
